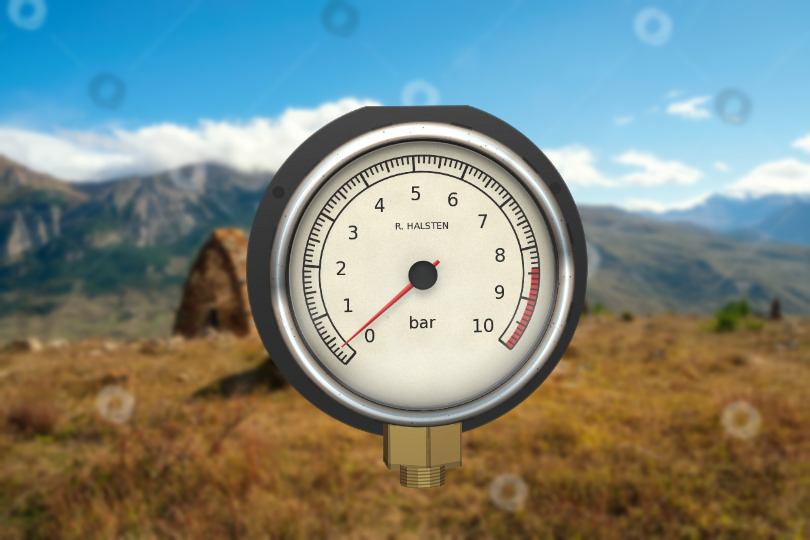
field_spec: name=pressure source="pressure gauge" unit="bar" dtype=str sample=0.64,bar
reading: 0.3,bar
